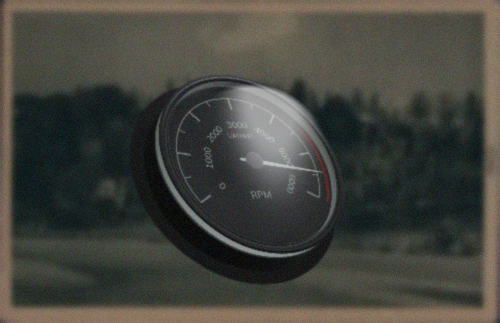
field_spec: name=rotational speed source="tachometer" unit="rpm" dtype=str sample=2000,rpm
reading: 5500,rpm
